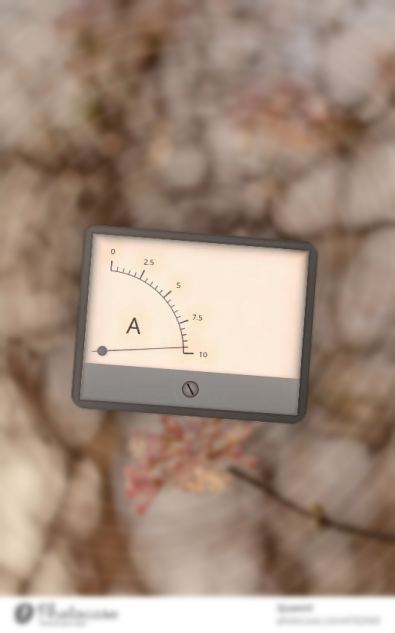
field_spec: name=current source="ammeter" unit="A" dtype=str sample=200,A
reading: 9.5,A
